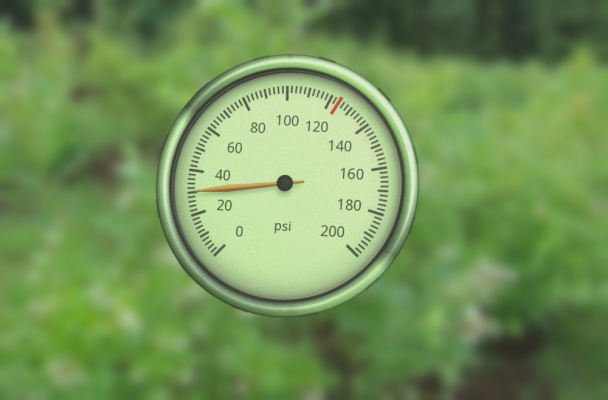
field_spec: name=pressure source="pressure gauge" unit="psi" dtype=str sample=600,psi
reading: 30,psi
